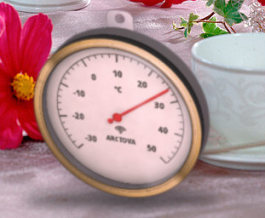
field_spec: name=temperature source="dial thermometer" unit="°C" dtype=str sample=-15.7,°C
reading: 26,°C
